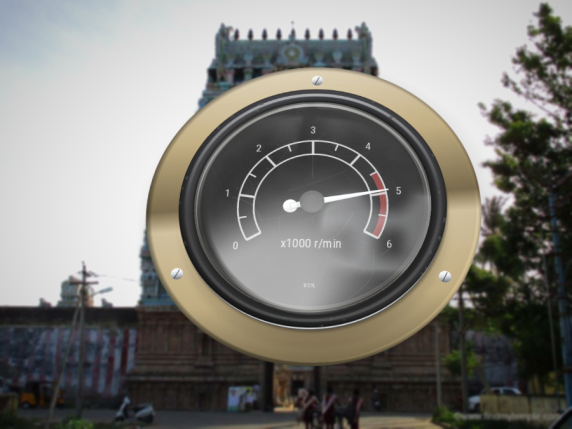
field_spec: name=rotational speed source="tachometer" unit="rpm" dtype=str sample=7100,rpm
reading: 5000,rpm
